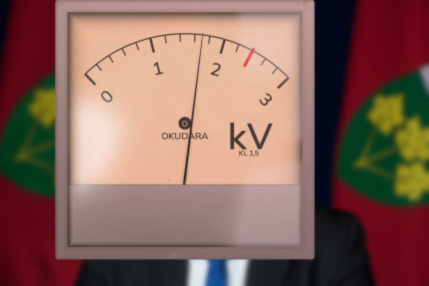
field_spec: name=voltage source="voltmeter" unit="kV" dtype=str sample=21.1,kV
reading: 1.7,kV
